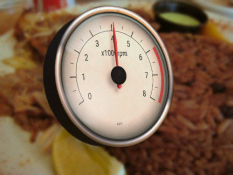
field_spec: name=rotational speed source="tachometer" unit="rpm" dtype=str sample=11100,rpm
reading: 4000,rpm
